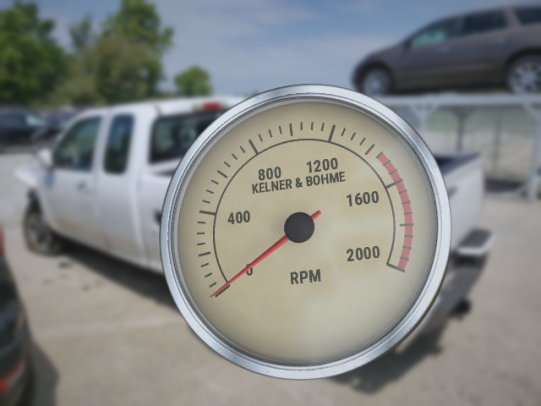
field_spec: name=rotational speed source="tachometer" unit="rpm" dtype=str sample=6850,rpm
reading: 0,rpm
